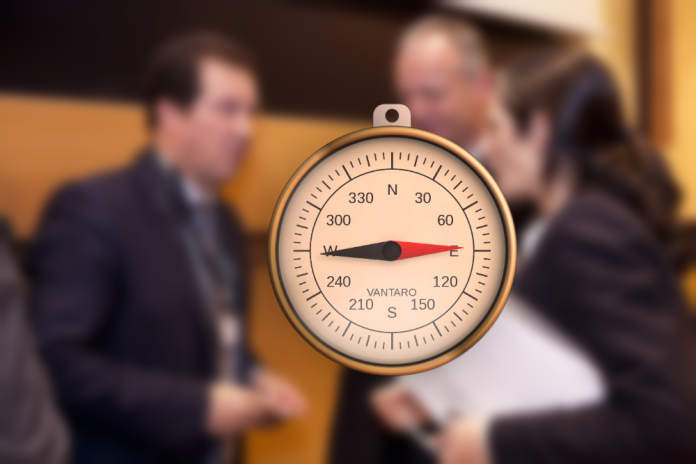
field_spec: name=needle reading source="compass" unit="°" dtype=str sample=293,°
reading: 87.5,°
